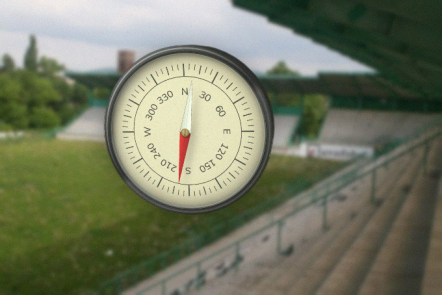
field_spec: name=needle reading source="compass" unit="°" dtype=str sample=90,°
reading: 190,°
